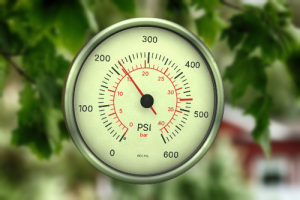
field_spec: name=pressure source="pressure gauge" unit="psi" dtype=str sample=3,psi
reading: 220,psi
